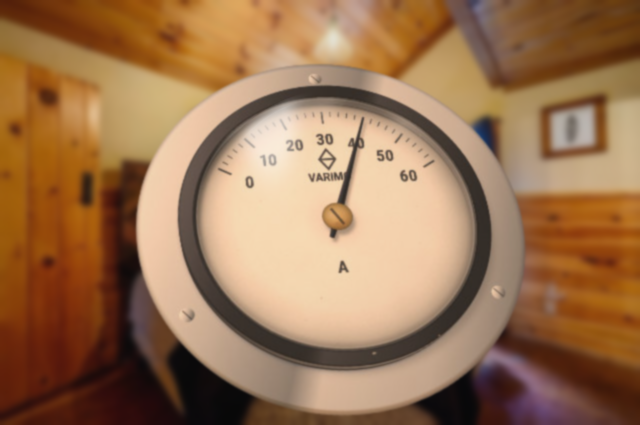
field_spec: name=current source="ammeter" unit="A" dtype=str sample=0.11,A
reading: 40,A
